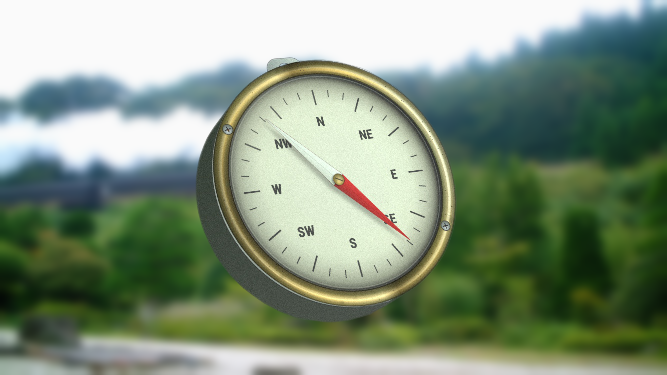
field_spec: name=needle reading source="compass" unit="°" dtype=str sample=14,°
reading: 140,°
